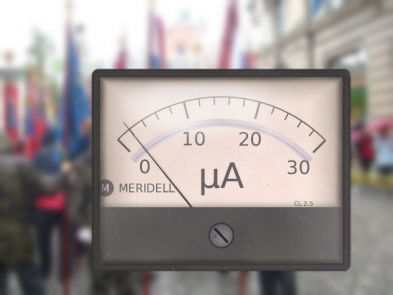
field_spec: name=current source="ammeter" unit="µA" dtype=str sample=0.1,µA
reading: 2,µA
